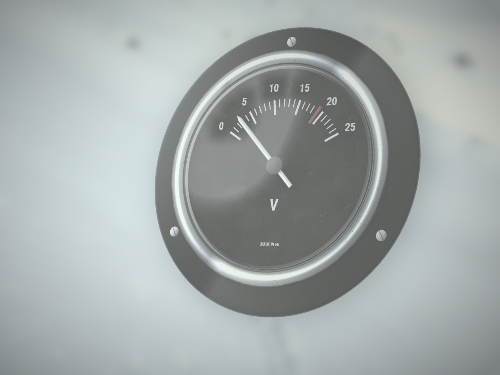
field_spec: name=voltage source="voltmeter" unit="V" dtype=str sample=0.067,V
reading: 3,V
